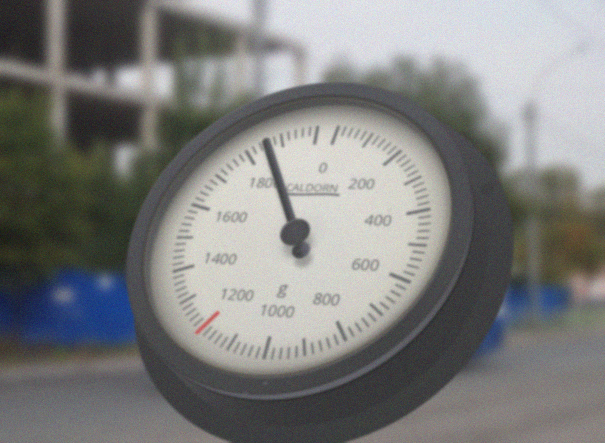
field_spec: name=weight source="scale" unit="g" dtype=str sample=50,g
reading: 1860,g
